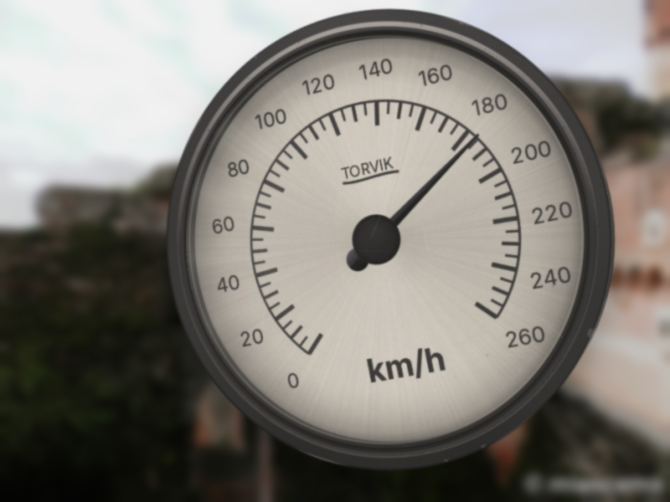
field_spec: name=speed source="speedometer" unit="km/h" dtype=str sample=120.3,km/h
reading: 185,km/h
